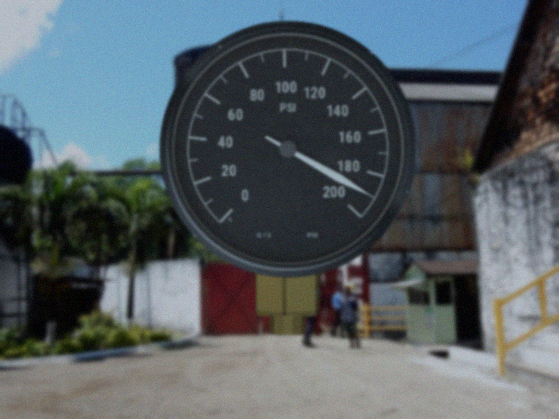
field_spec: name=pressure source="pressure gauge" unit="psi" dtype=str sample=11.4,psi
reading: 190,psi
